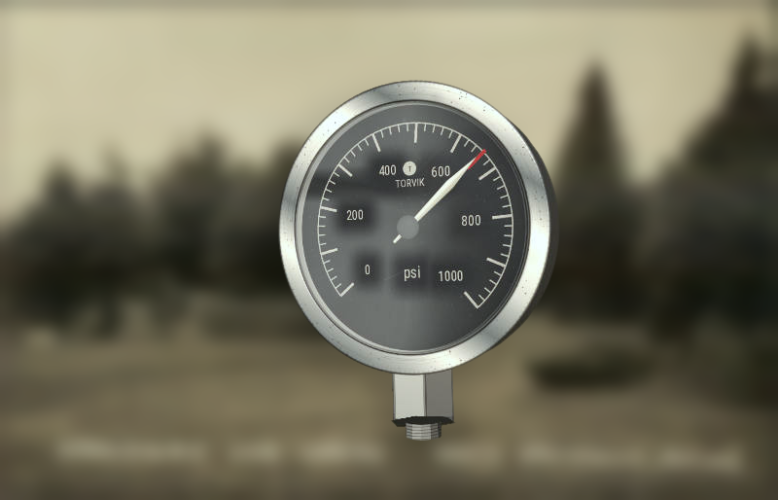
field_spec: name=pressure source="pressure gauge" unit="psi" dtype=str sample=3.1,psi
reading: 660,psi
